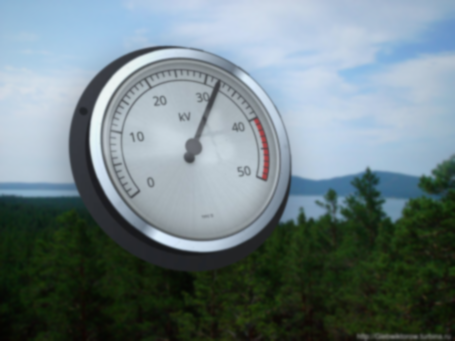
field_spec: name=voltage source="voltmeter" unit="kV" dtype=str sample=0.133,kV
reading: 32,kV
